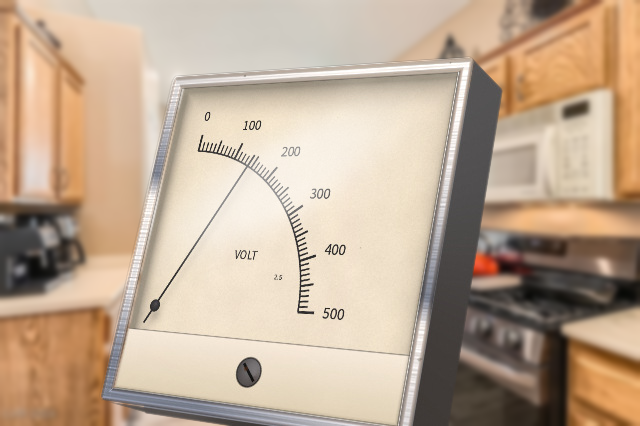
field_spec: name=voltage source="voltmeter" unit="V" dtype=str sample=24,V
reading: 150,V
